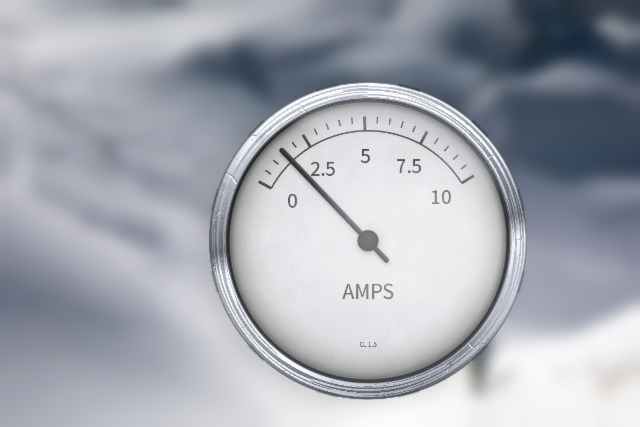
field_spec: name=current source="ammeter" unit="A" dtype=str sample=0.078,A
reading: 1.5,A
